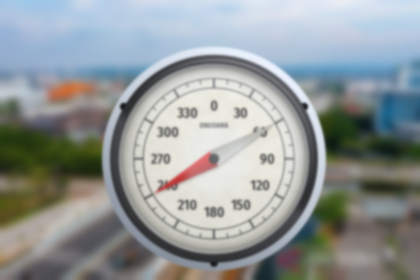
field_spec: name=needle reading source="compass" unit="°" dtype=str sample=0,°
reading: 240,°
